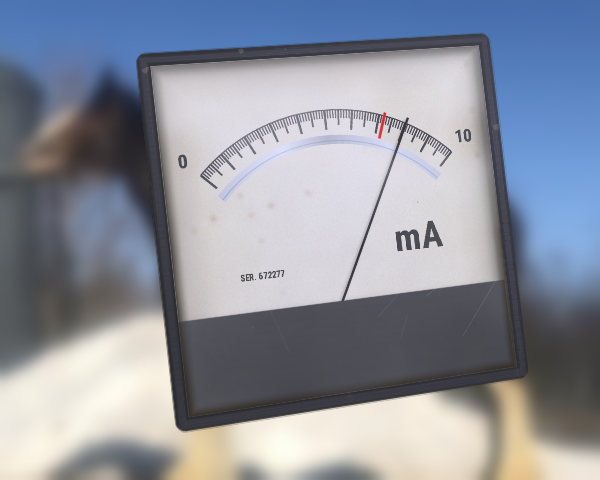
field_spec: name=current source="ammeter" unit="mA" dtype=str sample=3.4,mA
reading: 8,mA
